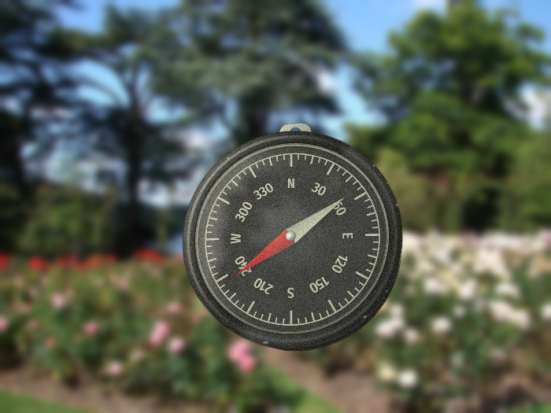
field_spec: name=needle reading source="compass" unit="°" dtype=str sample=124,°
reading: 235,°
